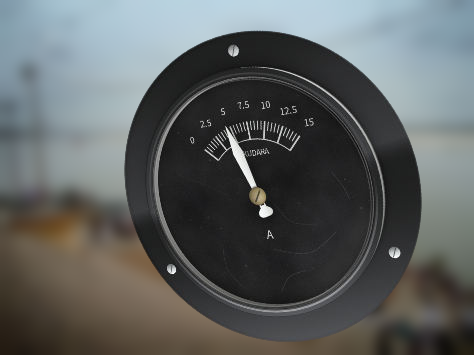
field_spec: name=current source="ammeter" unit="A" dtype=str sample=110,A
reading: 5,A
